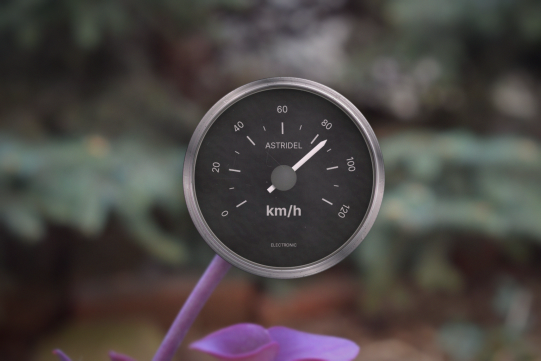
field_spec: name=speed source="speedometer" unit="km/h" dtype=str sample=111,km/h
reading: 85,km/h
